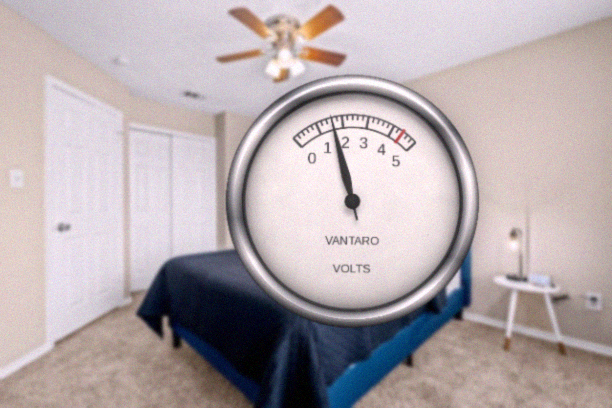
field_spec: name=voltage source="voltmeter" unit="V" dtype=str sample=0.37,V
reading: 1.6,V
